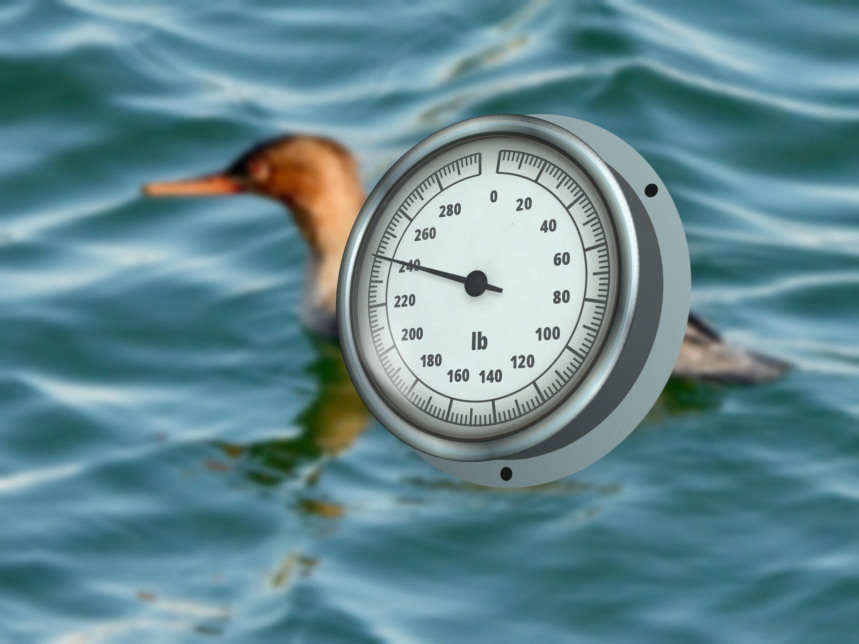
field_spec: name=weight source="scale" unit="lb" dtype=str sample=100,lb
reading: 240,lb
